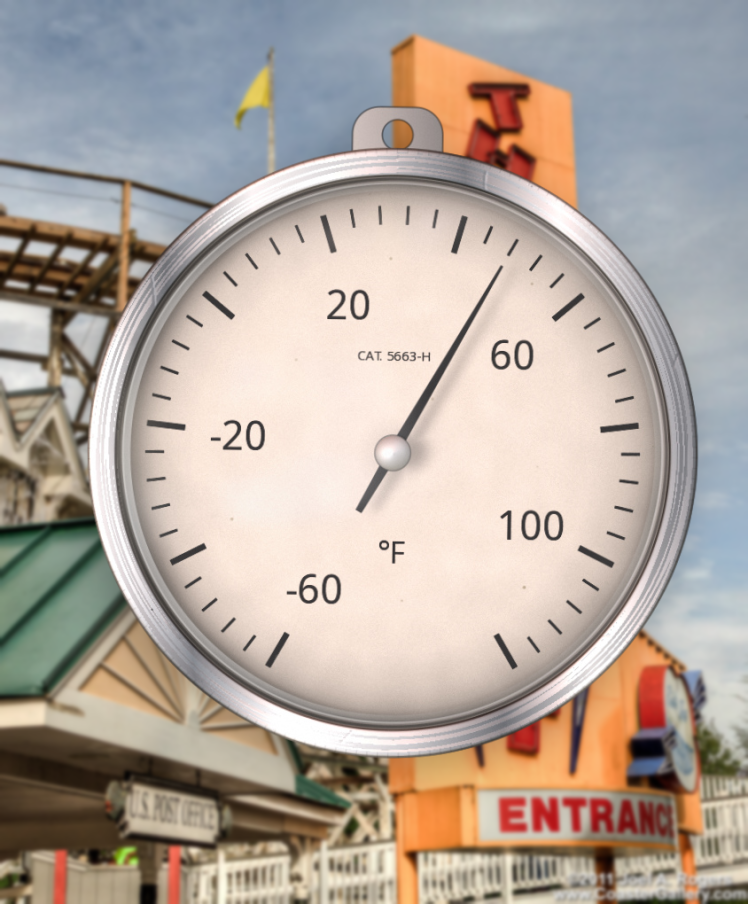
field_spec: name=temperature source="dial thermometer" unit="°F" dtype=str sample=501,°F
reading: 48,°F
